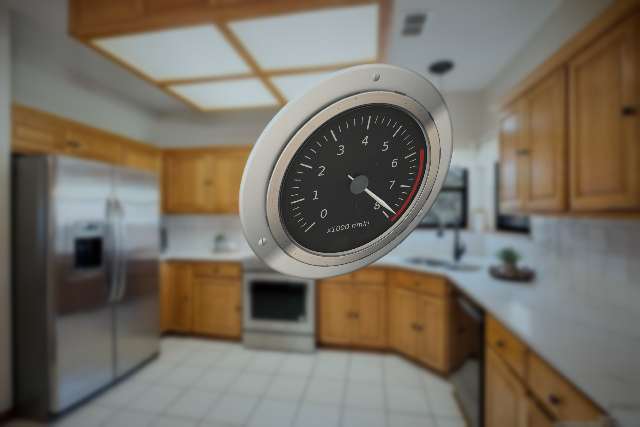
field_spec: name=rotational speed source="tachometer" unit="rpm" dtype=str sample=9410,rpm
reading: 7800,rpm
